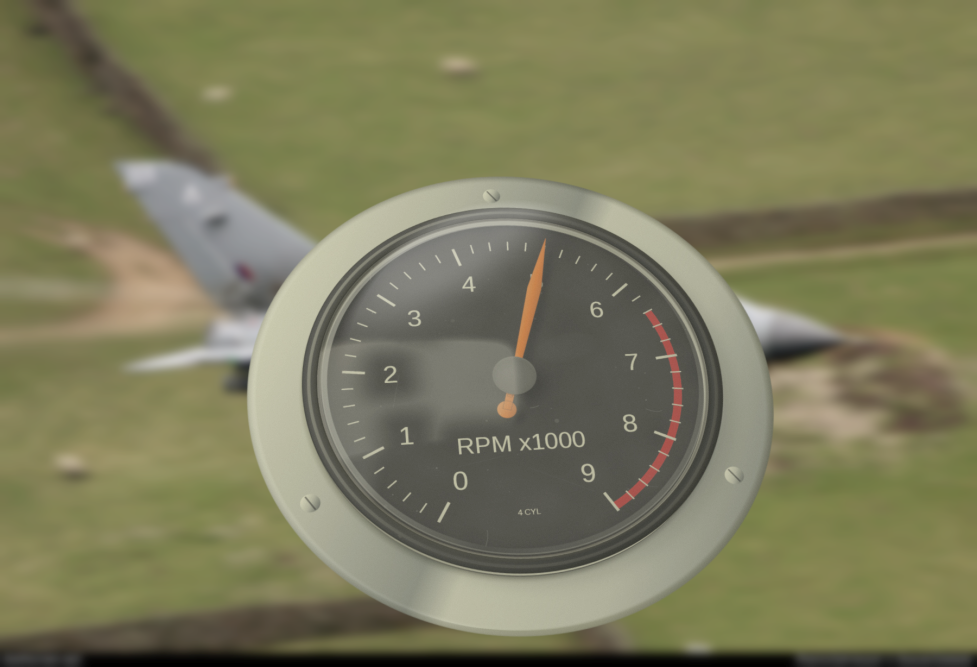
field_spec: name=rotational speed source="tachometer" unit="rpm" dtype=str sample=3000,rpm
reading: 5000,rpm
